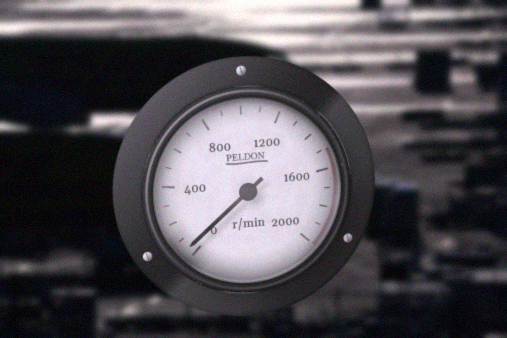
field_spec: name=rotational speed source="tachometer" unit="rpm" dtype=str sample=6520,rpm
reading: 50,rpm
